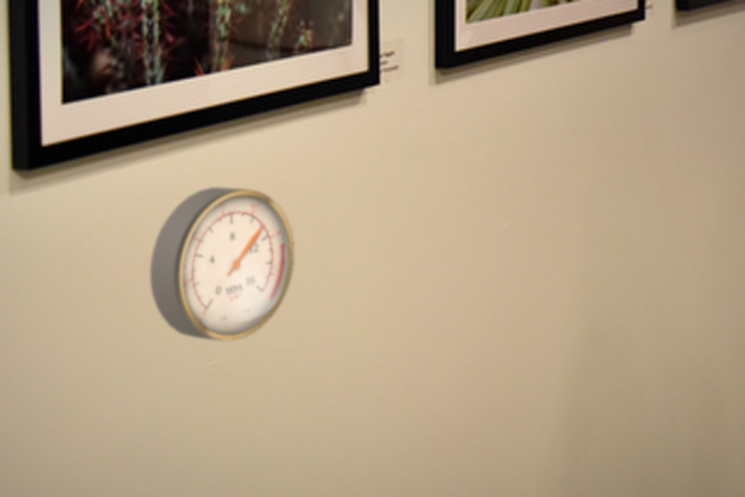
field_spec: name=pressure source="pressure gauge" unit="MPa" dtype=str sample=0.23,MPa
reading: 11,MPa
